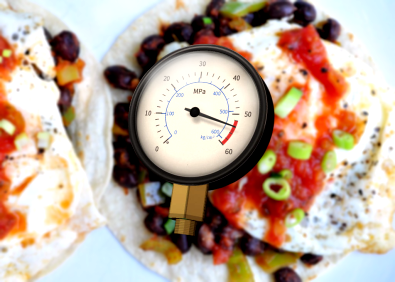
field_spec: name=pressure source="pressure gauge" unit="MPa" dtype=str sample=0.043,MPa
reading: 54,MPa
